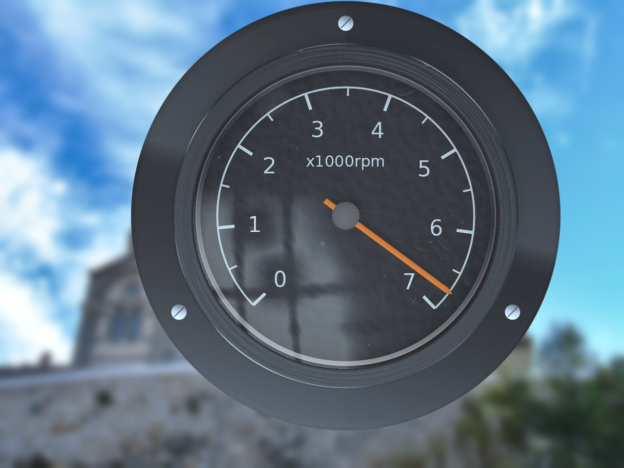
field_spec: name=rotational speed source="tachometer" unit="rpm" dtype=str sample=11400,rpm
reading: 6750,rpm
